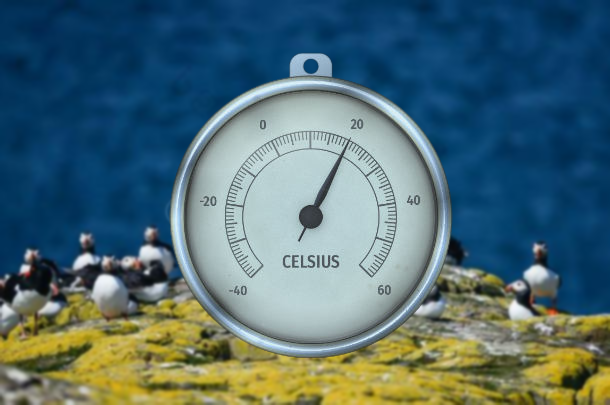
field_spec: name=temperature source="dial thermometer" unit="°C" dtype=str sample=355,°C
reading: 20,°C
